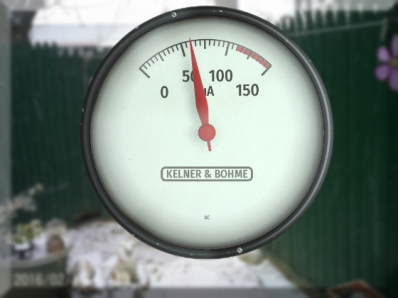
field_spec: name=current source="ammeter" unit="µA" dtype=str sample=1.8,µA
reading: 60,µA
